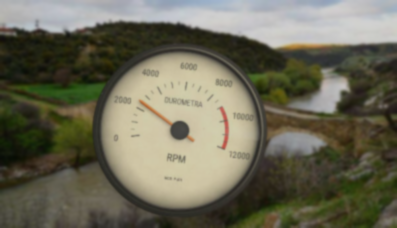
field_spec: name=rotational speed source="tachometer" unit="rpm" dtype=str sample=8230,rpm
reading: 2500,rpm
